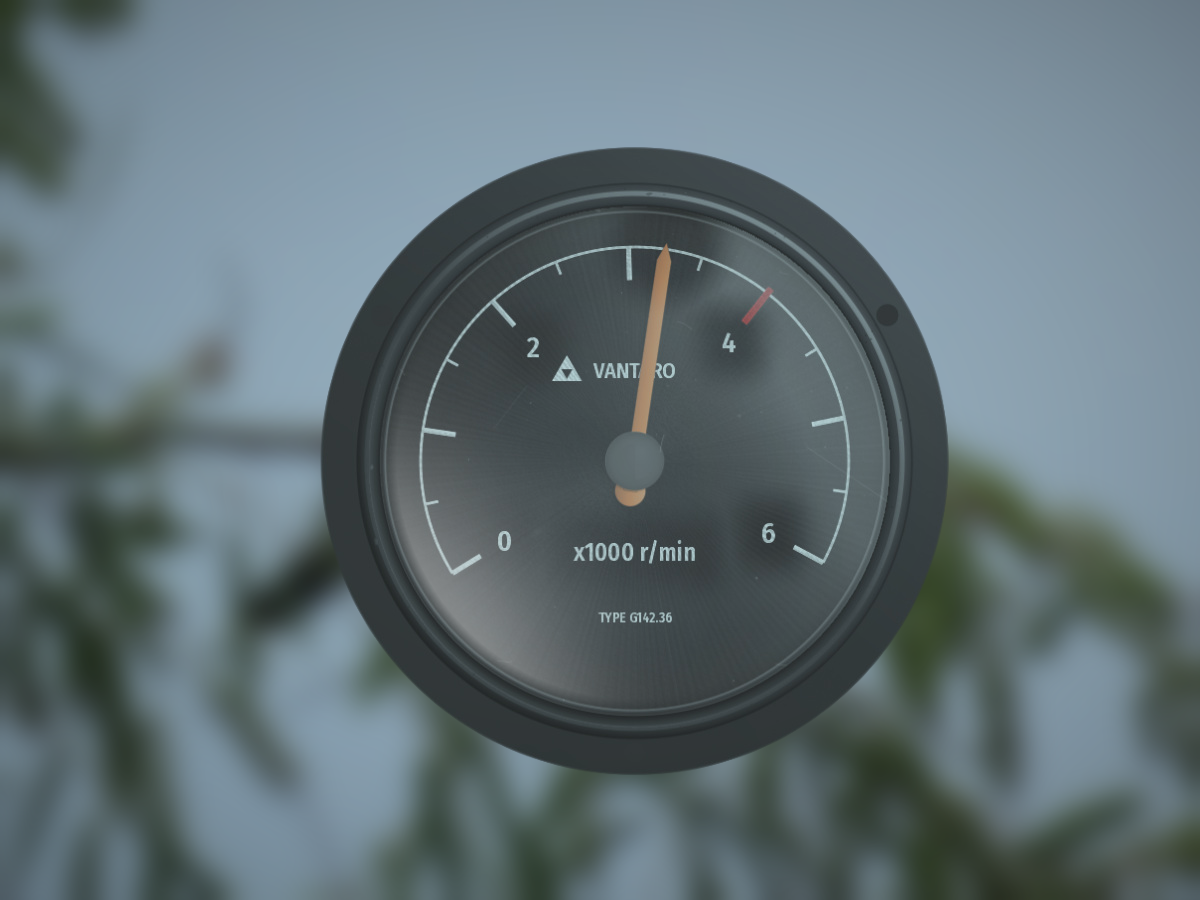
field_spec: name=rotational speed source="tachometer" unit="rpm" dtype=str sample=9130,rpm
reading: 3250,rpm
